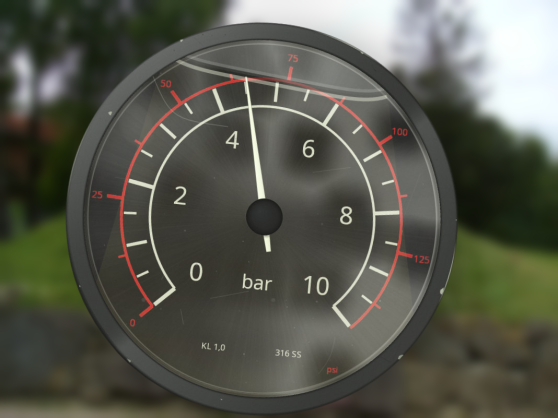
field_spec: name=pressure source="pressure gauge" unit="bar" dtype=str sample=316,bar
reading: 4.5,bar
